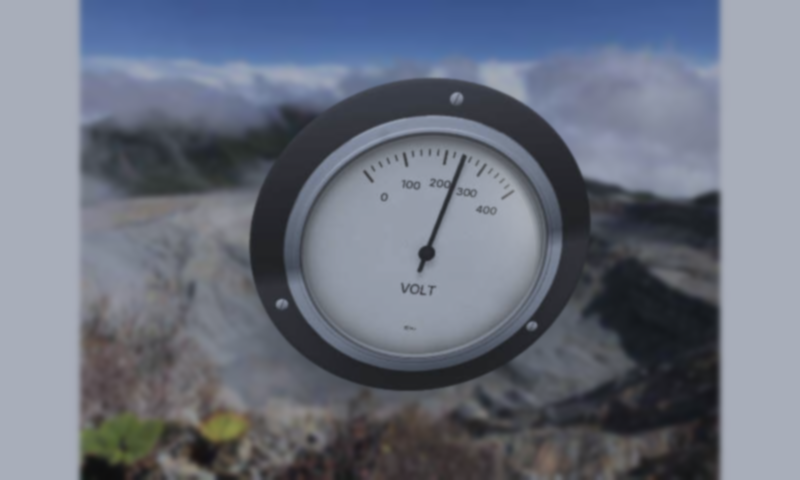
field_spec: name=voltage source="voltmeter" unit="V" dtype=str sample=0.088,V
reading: 240,V
